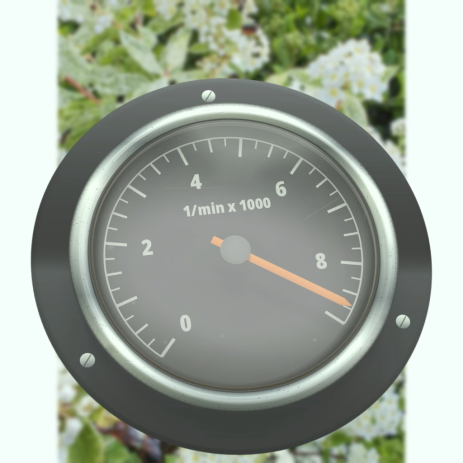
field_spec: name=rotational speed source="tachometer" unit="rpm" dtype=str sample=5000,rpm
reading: 8750,rpm
